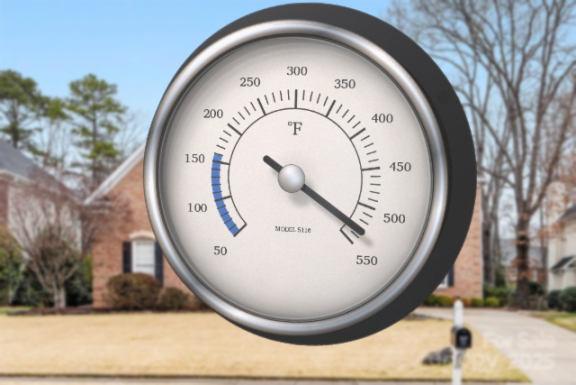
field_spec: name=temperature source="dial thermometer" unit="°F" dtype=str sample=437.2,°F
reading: 530,°F
